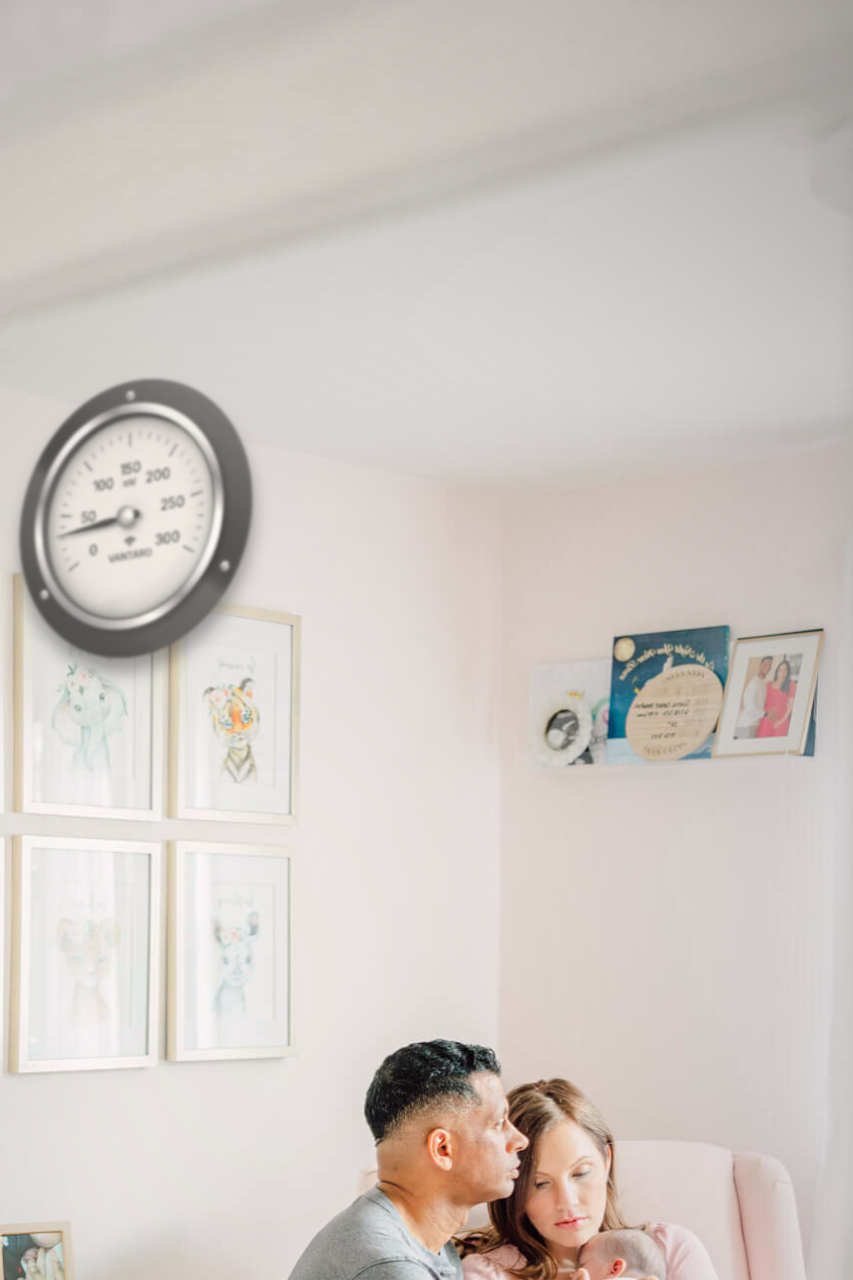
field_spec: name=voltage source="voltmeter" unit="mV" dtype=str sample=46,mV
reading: 30,mV
